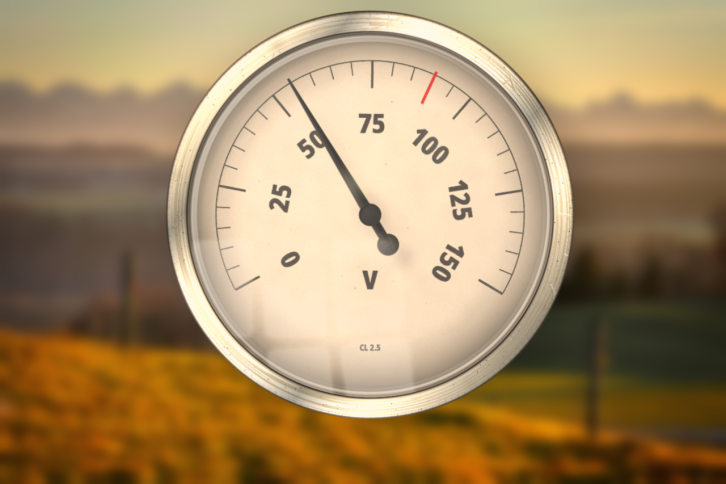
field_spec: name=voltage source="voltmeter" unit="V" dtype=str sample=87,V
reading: 55,V
